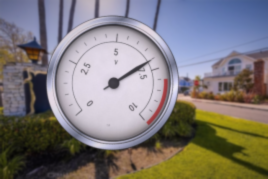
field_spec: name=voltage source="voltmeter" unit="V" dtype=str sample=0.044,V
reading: 7,V
